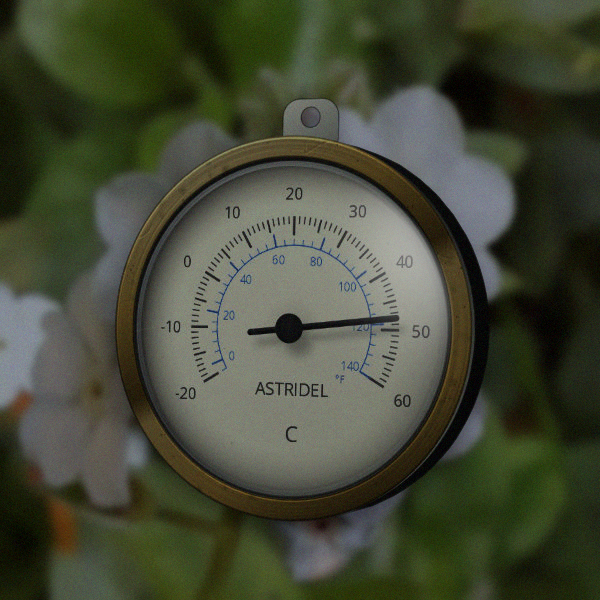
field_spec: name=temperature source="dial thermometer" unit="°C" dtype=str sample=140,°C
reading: 48,°C
